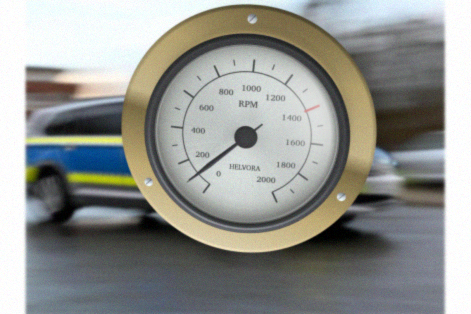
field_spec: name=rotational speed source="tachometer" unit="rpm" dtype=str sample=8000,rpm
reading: 100,rpm
